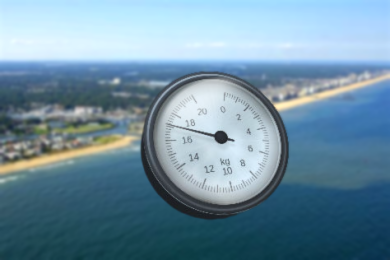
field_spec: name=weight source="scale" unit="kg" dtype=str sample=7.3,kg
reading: 17,kg
